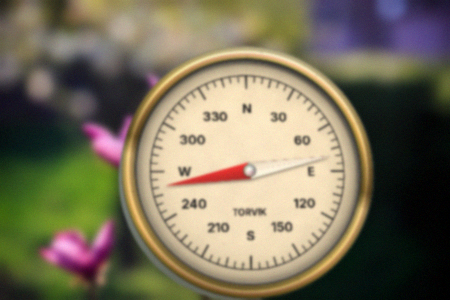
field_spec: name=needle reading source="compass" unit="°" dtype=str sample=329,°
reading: 260,°
